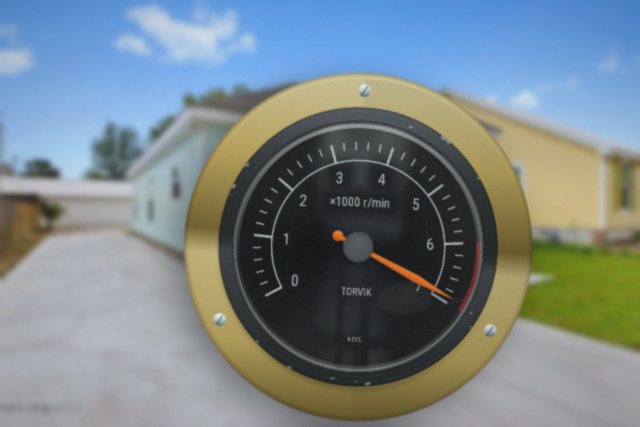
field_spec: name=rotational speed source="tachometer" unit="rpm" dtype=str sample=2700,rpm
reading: 6900,rpm
